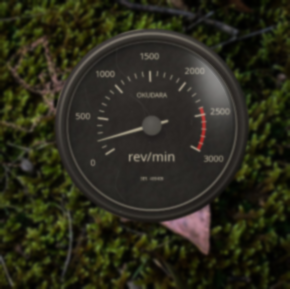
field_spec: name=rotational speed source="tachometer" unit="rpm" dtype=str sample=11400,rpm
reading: 200,rpm
